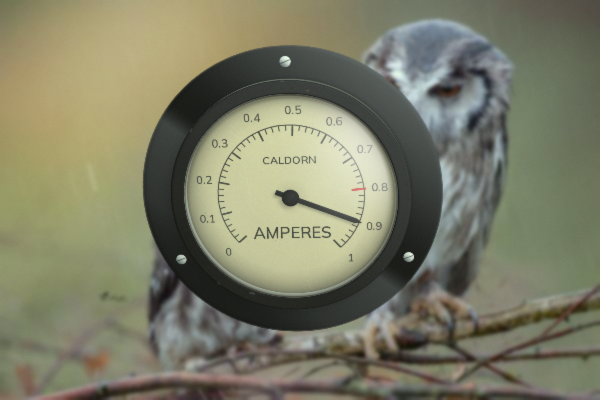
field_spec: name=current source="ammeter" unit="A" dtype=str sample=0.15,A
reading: 0.9,A
